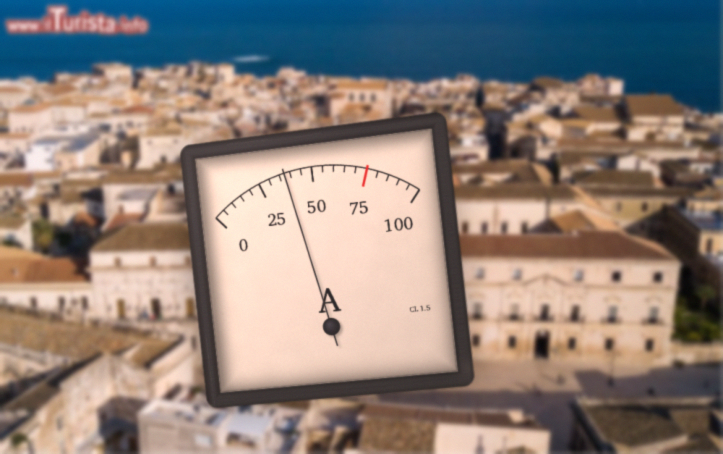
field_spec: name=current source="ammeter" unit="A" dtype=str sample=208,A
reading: 37.5,A
